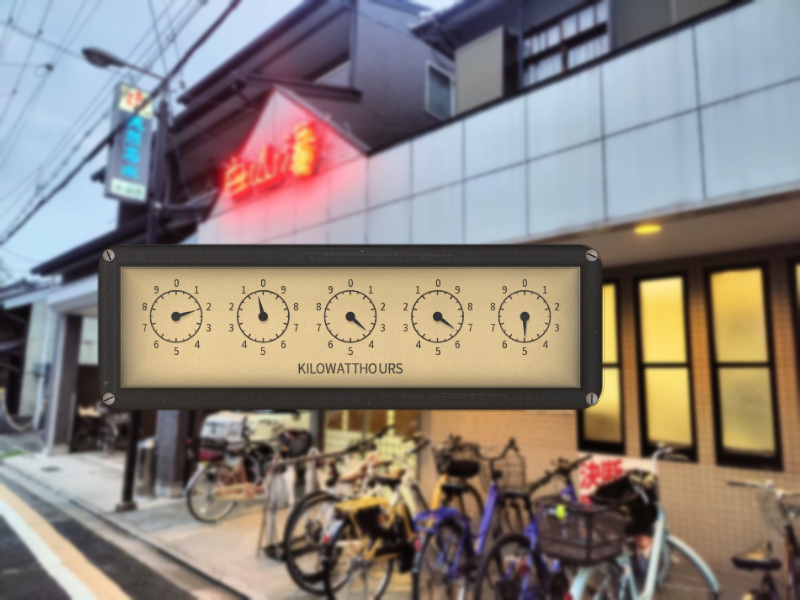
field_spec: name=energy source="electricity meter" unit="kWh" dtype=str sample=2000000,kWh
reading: 20365,kWh
